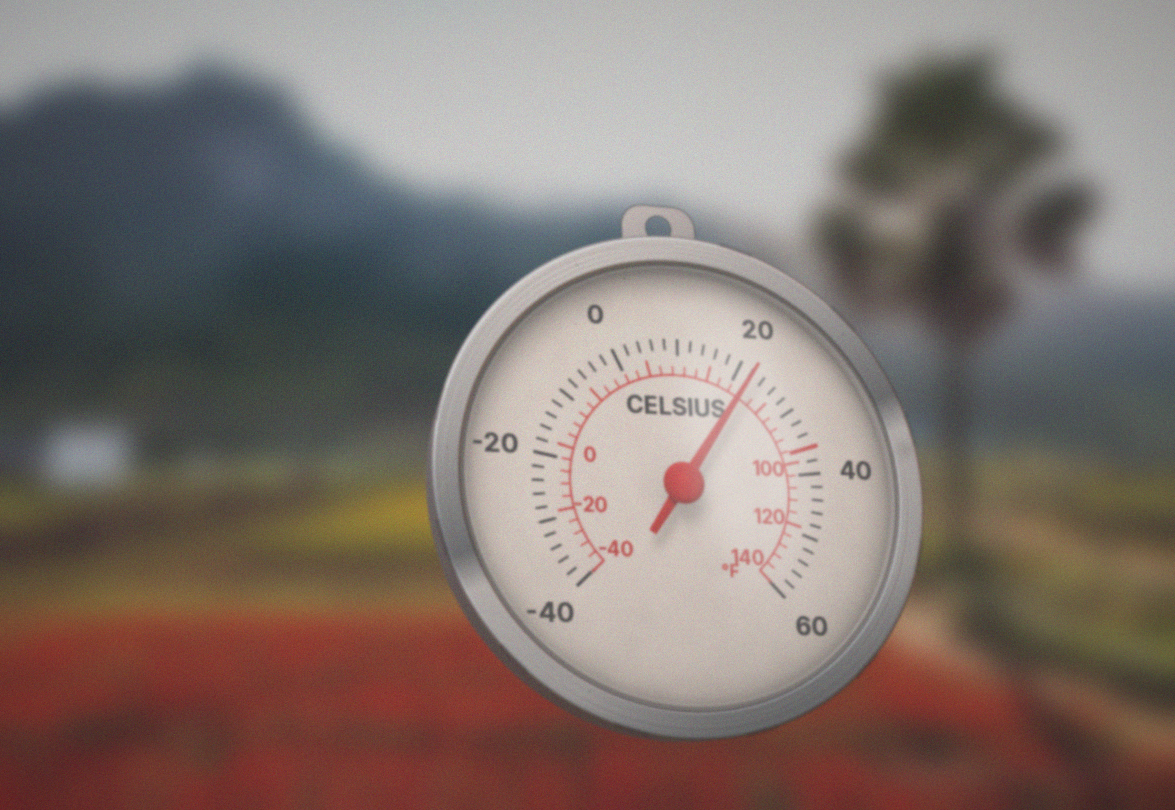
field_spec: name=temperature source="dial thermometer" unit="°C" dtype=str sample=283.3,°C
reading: 22,°C
